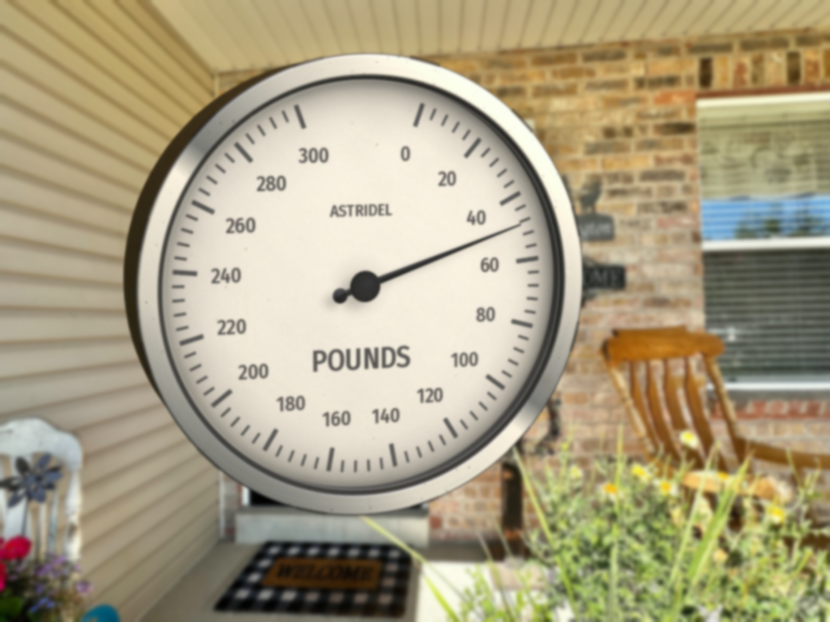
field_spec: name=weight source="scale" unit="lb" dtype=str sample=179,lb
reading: 48,lb
